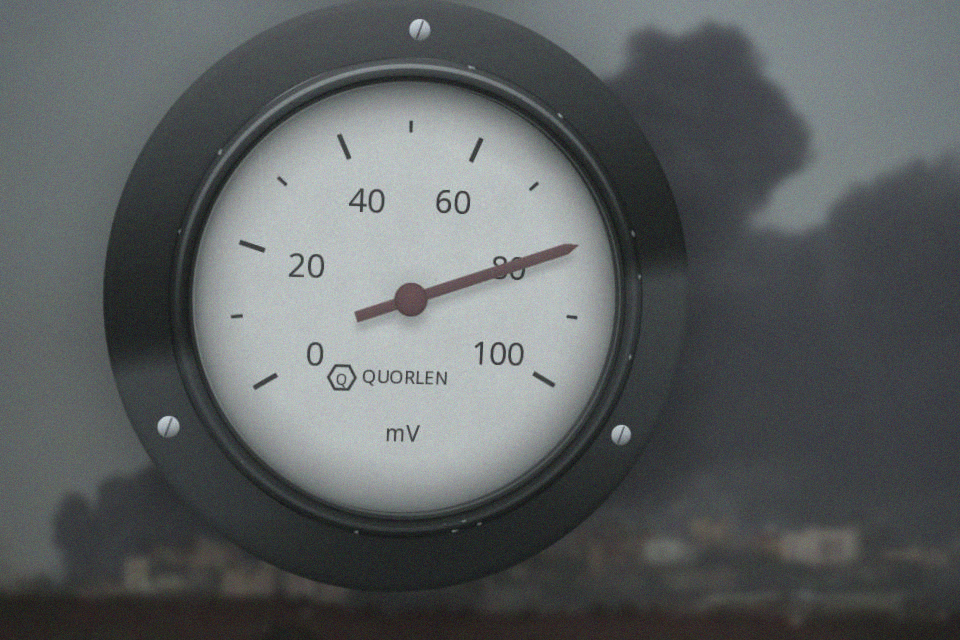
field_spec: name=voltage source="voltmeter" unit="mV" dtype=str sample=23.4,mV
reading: 80,mV
